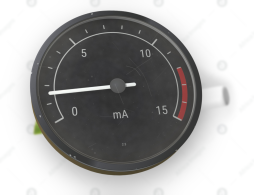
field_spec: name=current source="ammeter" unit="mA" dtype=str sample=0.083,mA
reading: 1.5,mA
